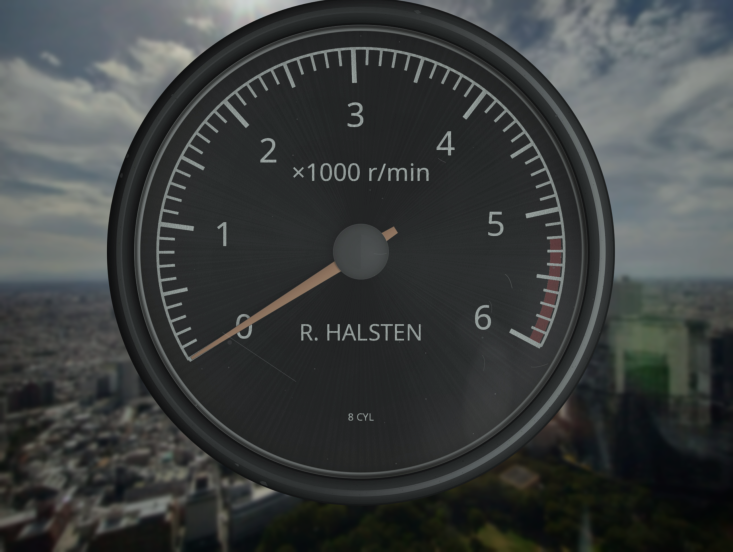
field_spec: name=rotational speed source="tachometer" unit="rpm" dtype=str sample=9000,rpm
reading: 0,rpm
